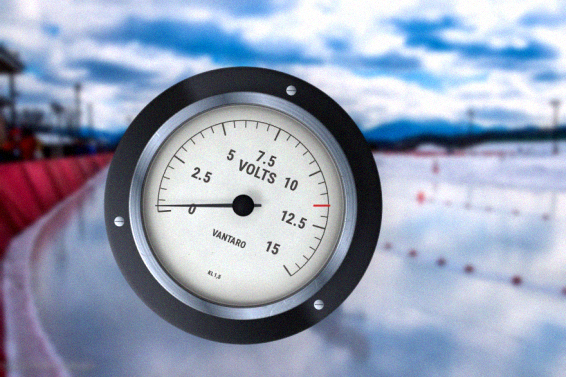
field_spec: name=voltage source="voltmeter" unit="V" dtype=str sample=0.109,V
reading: 0.25,V
